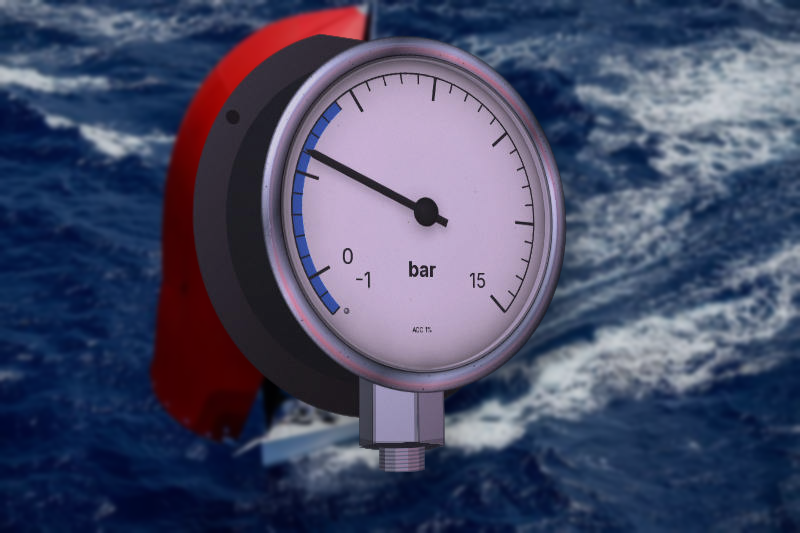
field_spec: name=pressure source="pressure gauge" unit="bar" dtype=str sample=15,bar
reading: 3,bar
